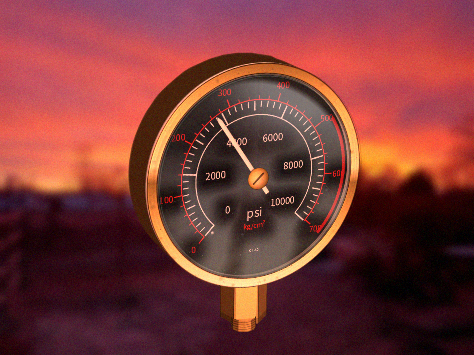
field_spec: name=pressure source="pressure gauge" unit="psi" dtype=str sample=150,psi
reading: 3800,psi
